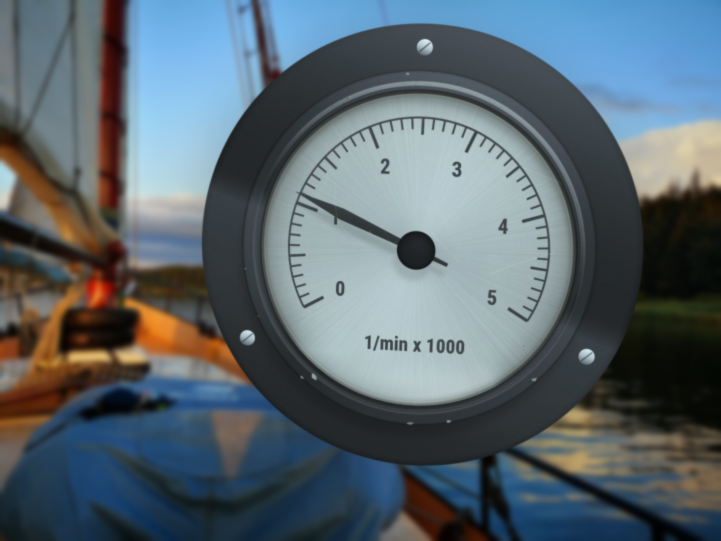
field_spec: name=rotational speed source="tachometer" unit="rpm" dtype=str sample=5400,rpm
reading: 1100,rpm
